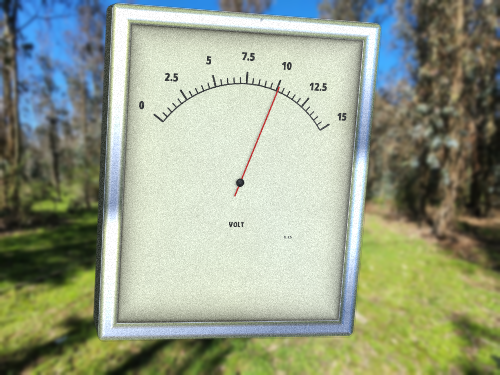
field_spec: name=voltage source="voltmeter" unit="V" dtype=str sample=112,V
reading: 10,V
